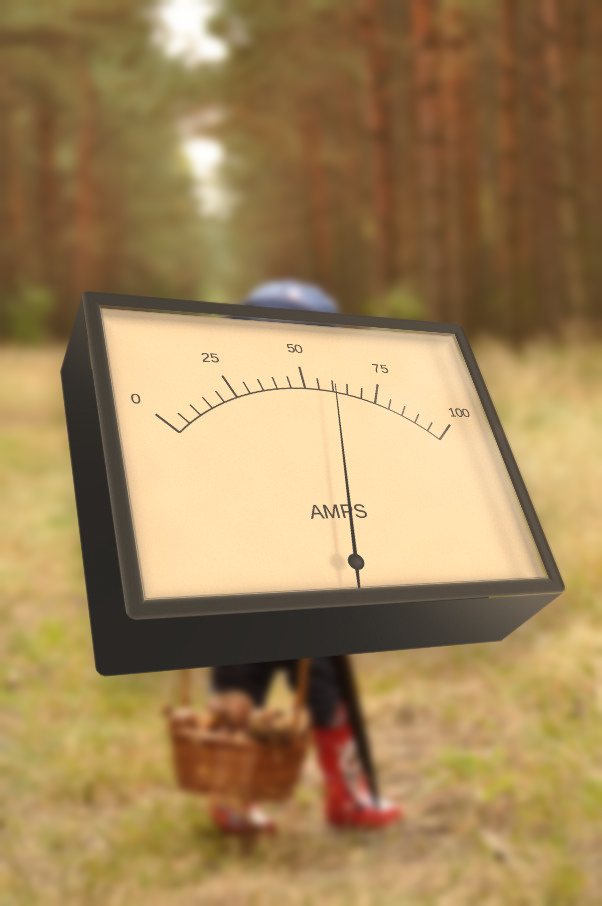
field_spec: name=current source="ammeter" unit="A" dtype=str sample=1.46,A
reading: 60,A
